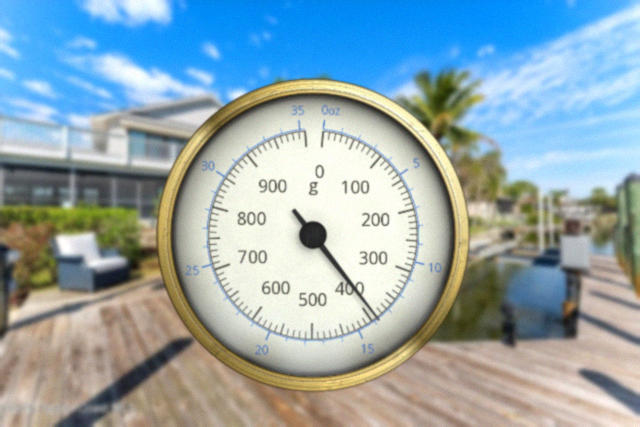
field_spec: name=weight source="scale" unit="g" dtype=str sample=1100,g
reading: 390,g
